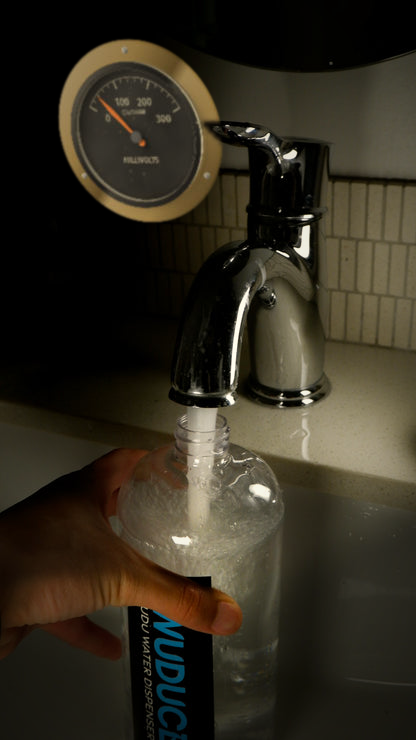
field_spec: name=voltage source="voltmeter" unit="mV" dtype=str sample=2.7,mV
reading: 40,mV
